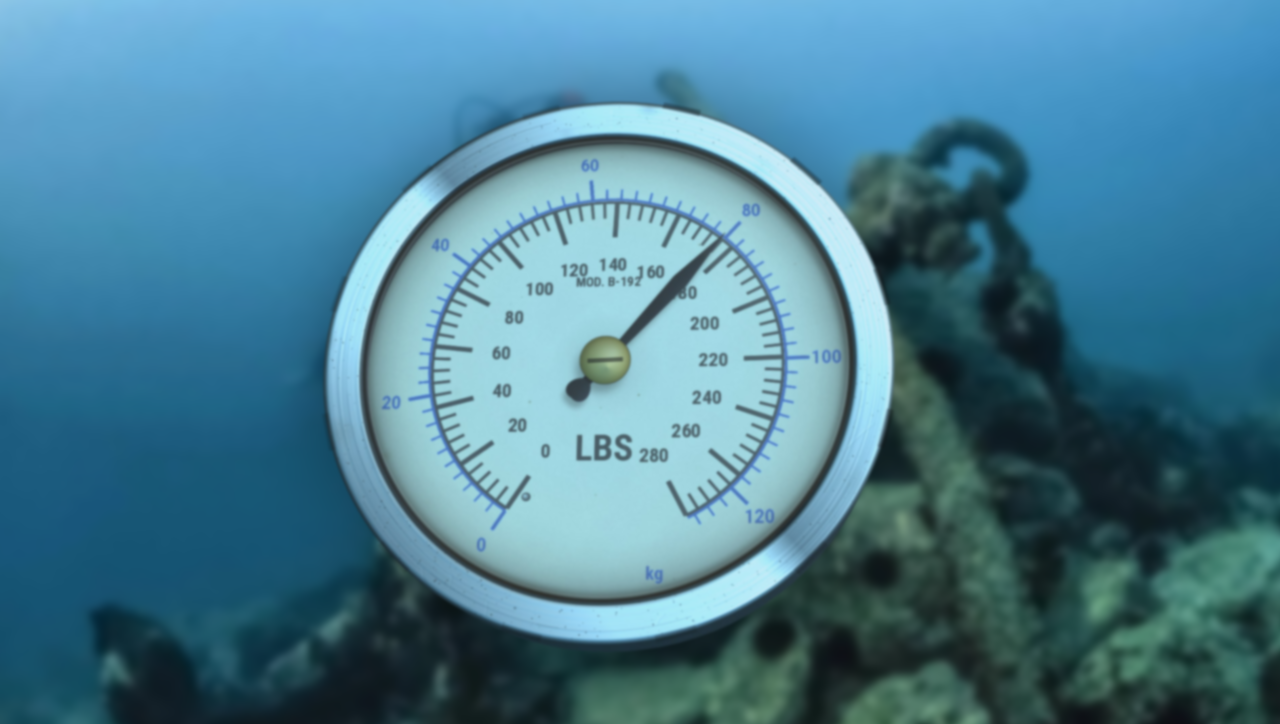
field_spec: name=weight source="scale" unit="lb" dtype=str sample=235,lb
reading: 176,lb
